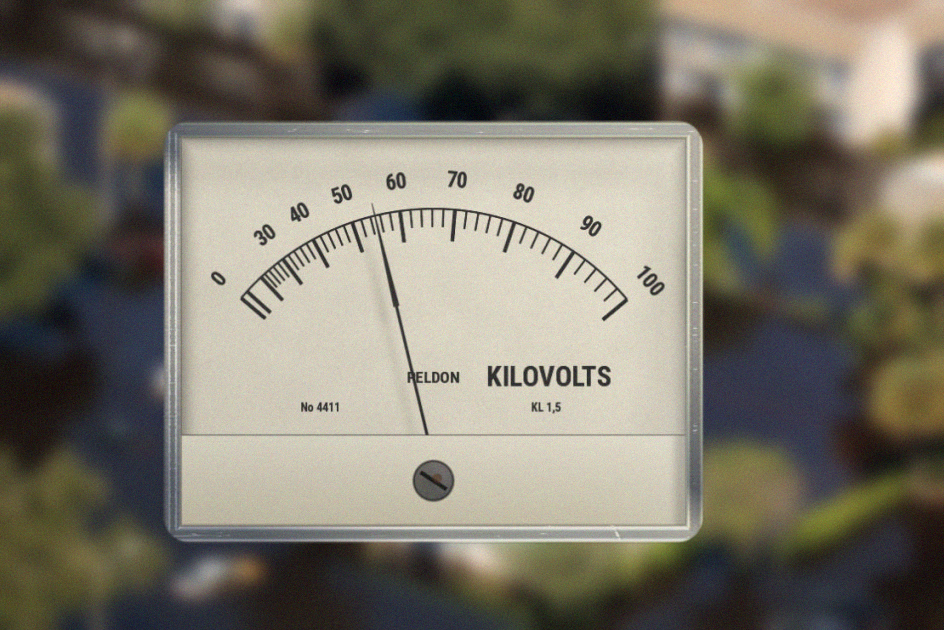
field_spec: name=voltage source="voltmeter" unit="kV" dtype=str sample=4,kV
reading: 55,kV
